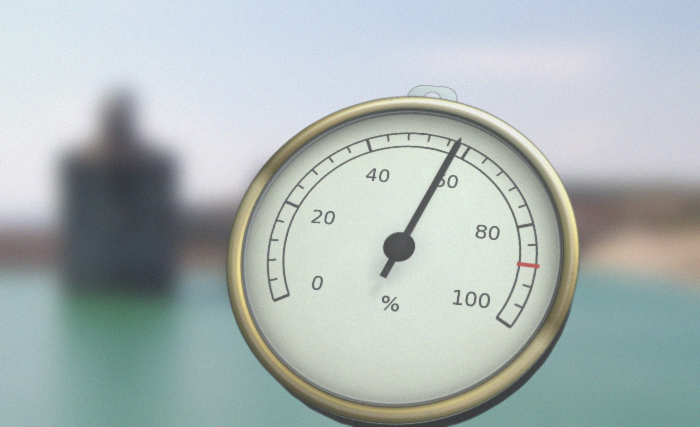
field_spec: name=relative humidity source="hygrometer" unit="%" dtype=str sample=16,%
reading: 58,%
